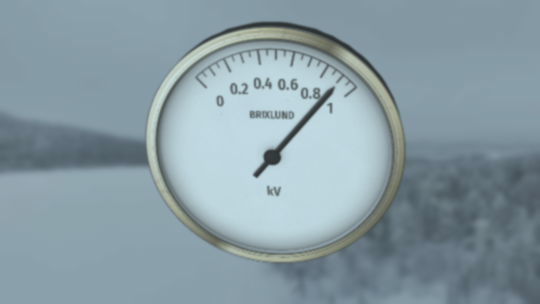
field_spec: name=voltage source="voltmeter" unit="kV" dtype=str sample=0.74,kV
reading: 0.9,kV
